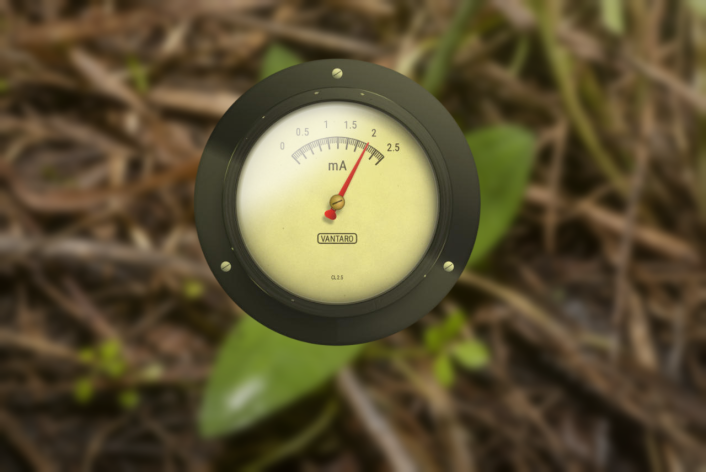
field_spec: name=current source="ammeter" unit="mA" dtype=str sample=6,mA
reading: 2,mA
